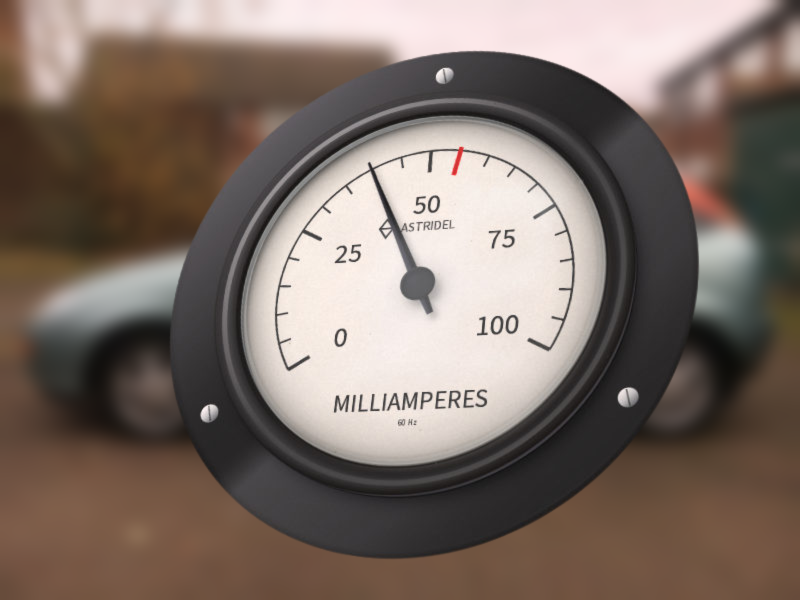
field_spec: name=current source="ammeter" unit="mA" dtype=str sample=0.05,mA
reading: 40,mA
